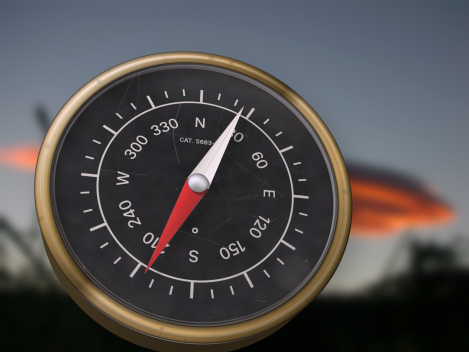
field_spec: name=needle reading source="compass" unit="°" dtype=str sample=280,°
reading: 205,°
